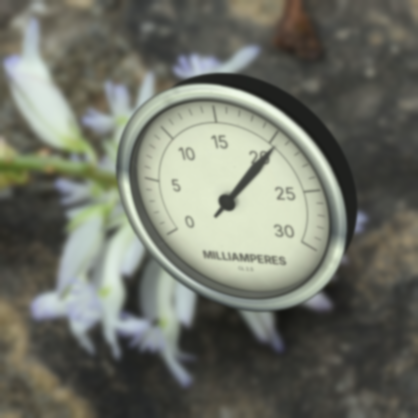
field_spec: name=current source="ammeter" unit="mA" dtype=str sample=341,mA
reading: 20.5,mA
